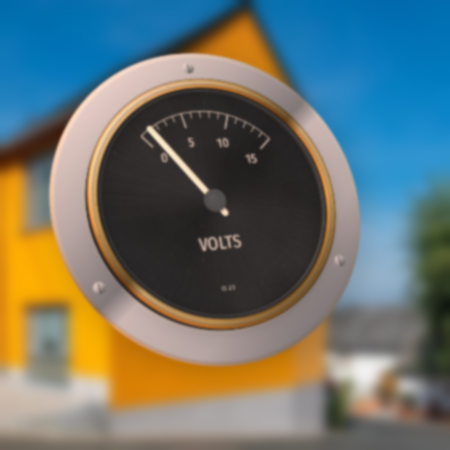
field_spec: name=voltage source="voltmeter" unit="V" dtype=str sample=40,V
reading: 1,V
